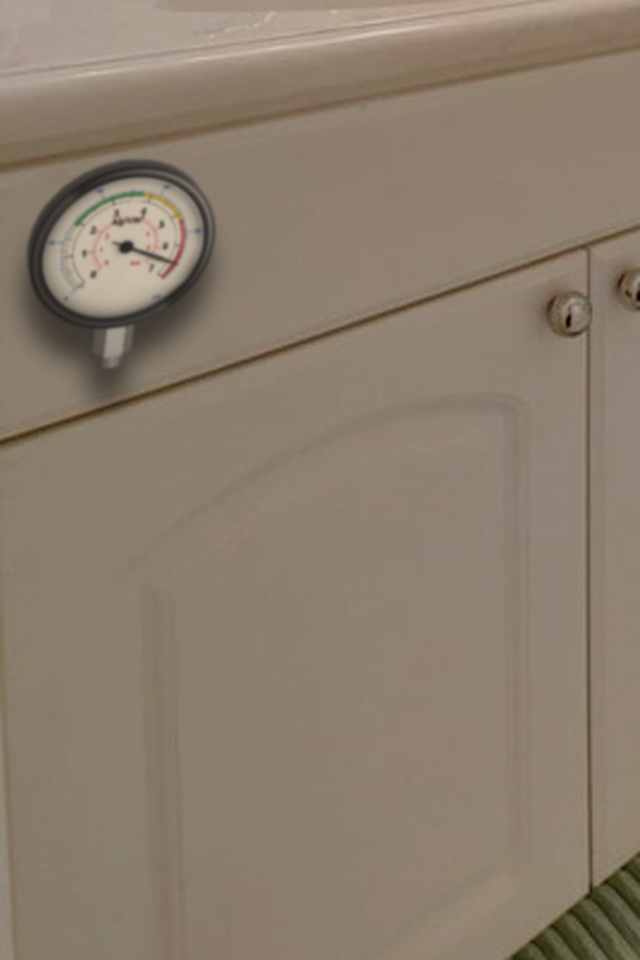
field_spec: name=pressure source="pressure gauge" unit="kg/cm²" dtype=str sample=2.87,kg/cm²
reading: 6.5,kg/cm²
